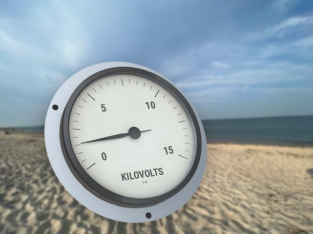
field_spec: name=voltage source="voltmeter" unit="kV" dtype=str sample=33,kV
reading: 1.5,kV
